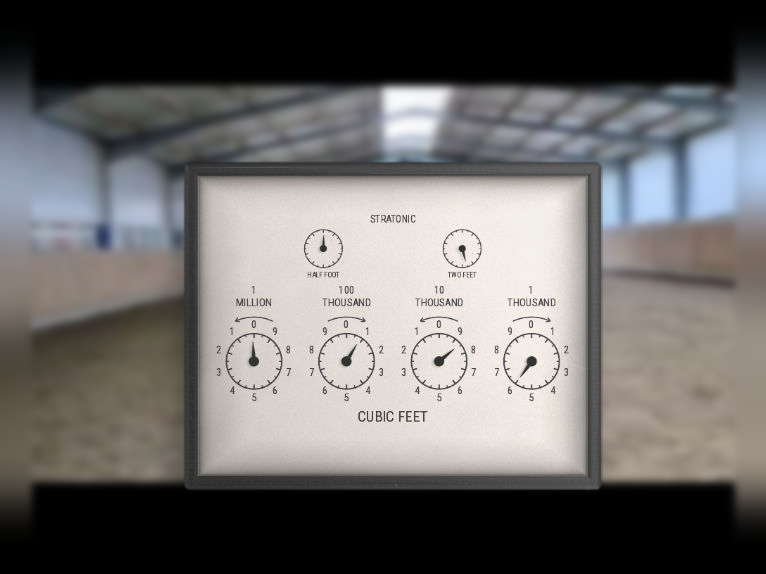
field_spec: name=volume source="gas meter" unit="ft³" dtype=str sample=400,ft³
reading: 8600,ft³
